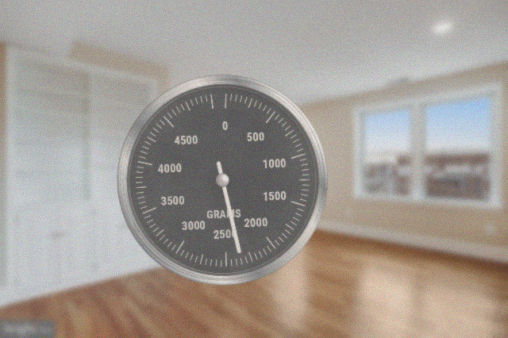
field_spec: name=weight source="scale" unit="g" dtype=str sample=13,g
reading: 2350,g
